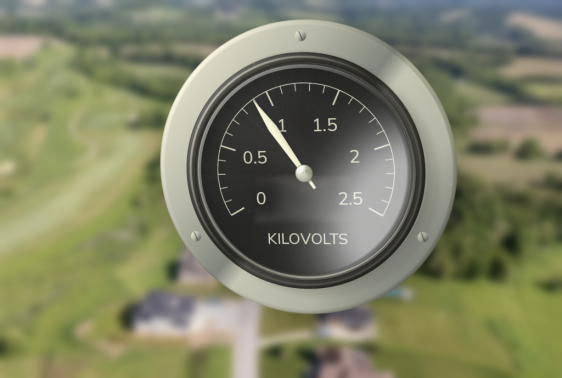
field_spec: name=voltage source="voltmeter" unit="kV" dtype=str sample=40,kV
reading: 0.9,kV
